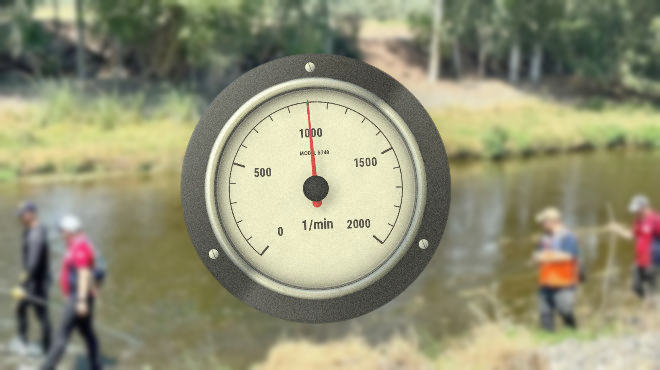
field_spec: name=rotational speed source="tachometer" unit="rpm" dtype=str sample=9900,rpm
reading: 1000,rpm
